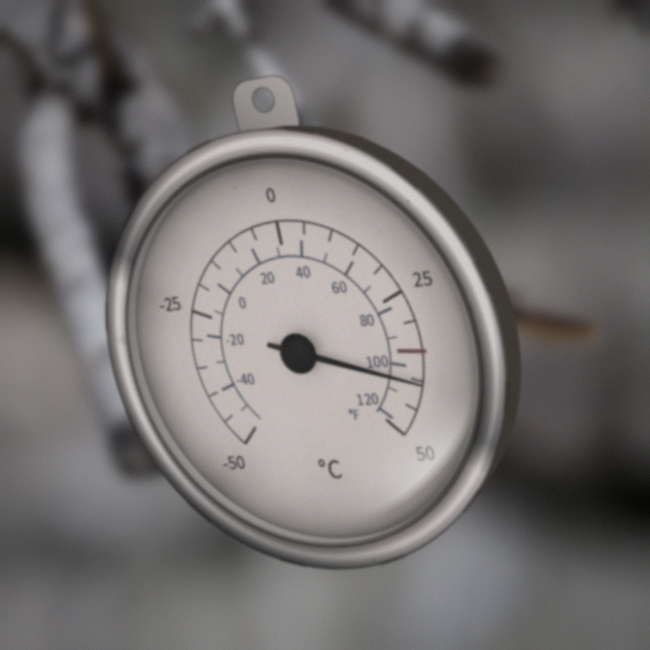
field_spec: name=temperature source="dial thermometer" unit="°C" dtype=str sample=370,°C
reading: 40,°C
